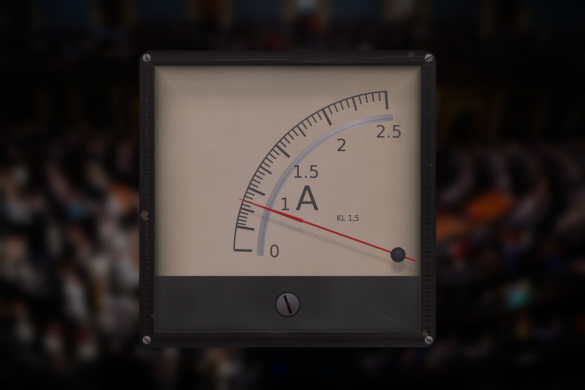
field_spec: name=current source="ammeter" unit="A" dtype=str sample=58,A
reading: 0.85,A
